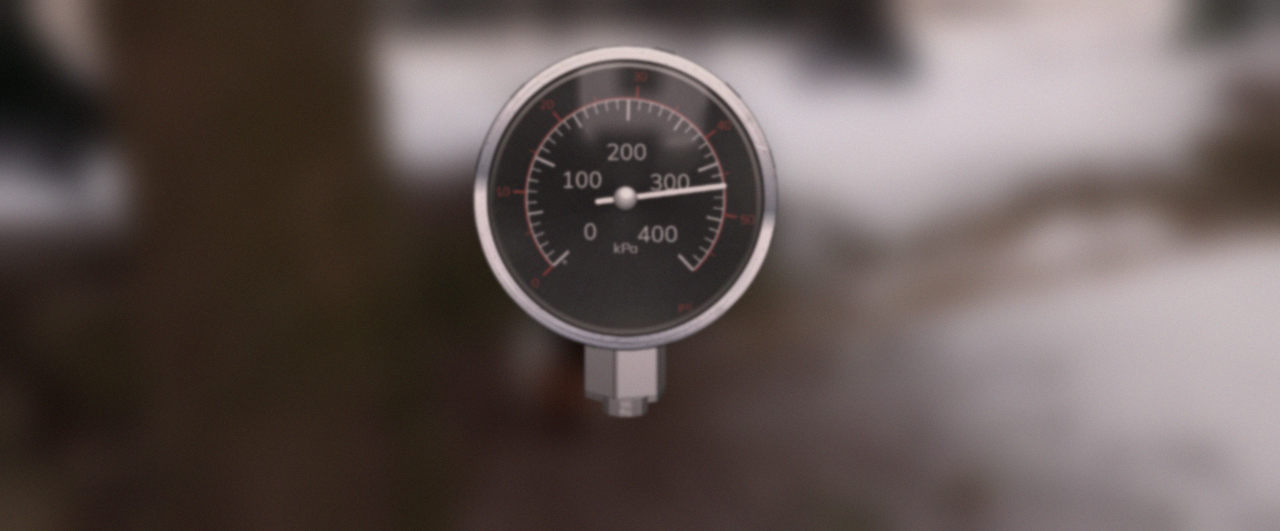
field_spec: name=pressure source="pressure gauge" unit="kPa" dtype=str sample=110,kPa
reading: 320,kPa
